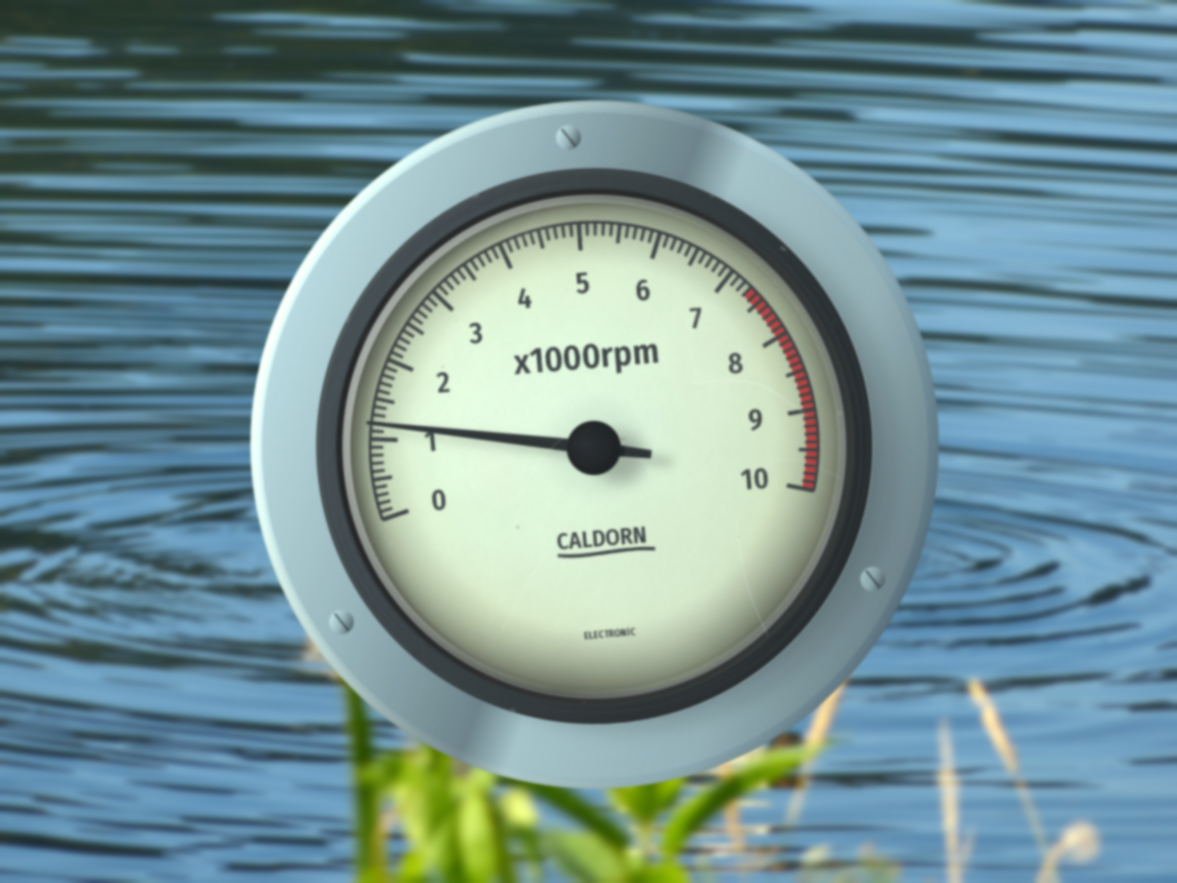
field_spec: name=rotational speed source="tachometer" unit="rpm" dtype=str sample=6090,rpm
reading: 1200,rpm
